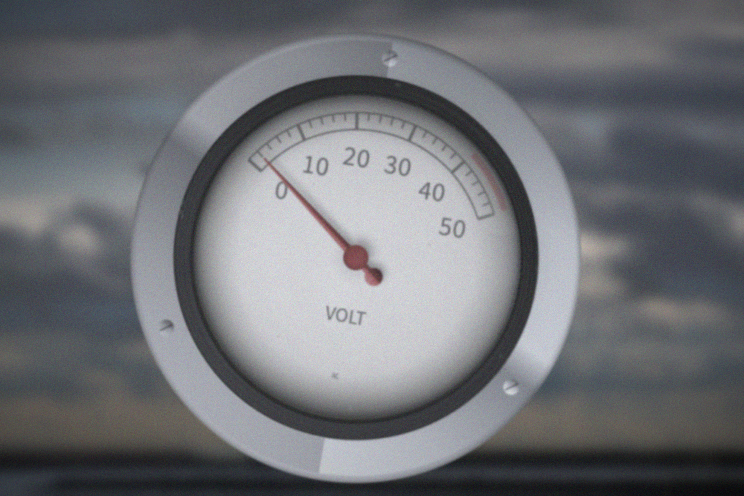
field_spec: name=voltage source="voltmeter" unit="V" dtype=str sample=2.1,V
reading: 2,V
